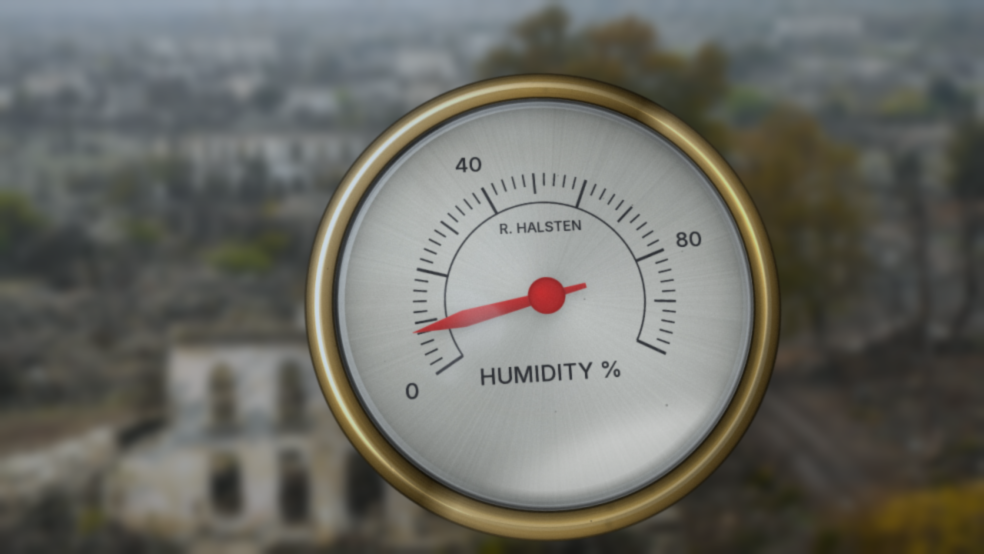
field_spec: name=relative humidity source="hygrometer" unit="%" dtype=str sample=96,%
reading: 8,%
